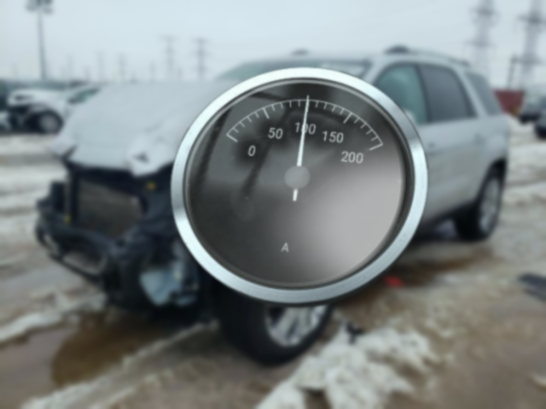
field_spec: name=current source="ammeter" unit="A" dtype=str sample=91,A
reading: 100,A
